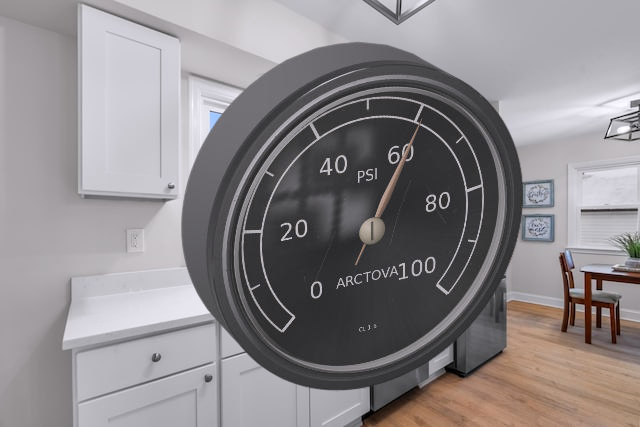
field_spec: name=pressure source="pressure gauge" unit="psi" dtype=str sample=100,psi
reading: 60,psi
